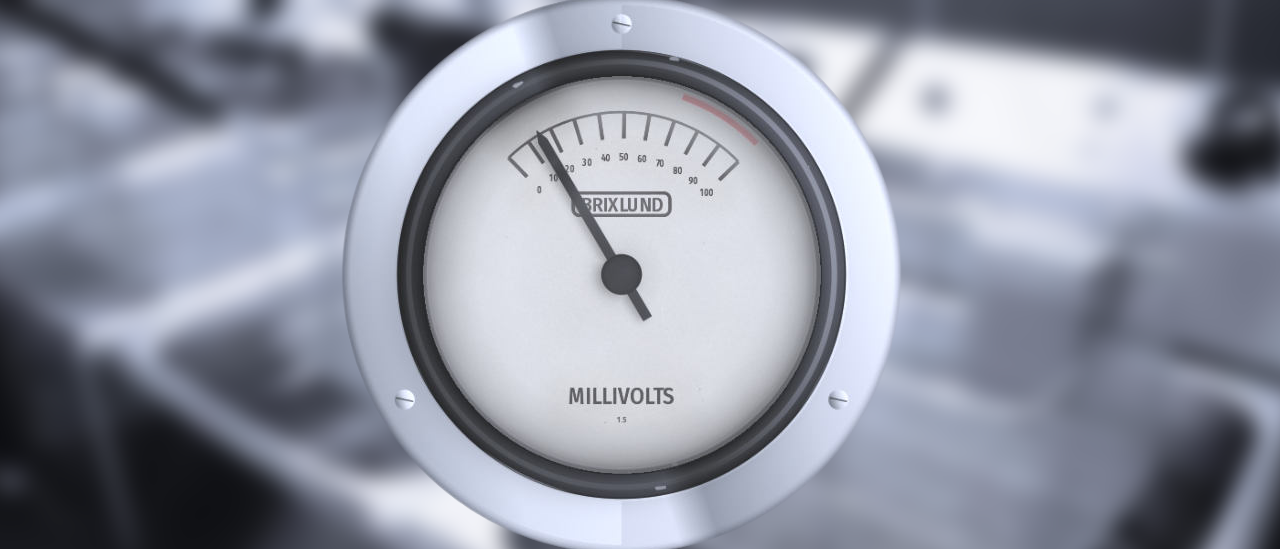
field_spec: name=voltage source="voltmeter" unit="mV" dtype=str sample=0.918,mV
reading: 15,mV
